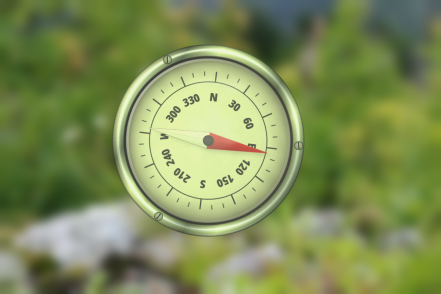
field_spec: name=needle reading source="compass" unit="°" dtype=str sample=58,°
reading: 95,°
